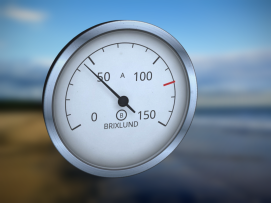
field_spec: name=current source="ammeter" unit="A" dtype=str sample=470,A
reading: 45,A
